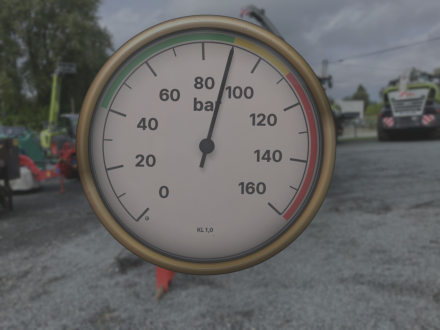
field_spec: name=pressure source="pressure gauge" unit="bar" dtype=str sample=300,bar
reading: 90,bar
